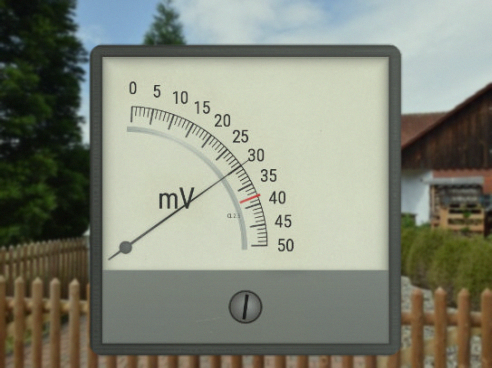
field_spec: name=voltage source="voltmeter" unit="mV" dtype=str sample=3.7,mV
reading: 30,mV
